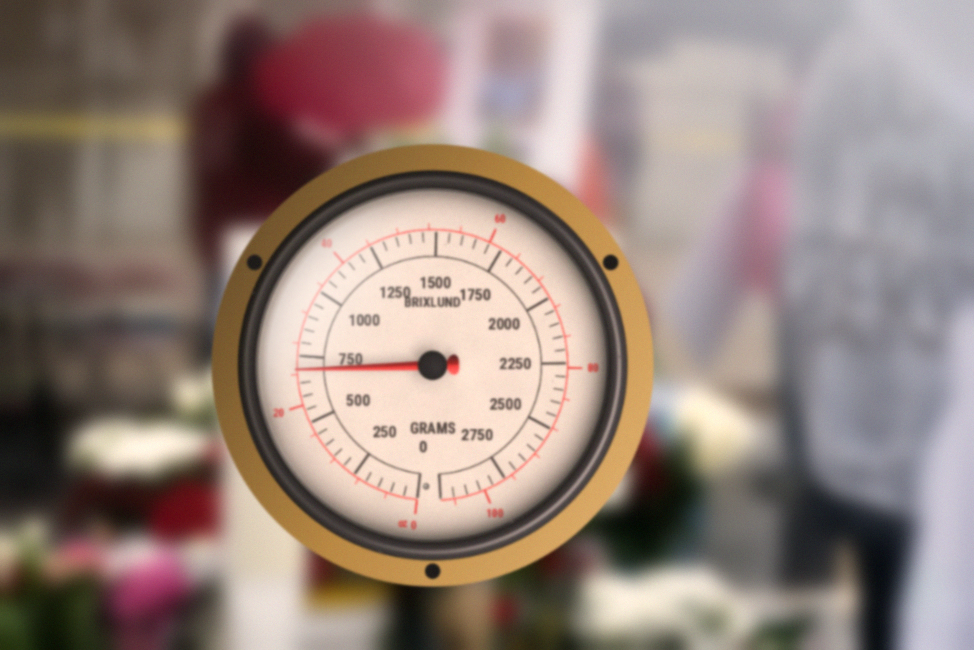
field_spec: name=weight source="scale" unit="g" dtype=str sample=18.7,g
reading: 700,g
